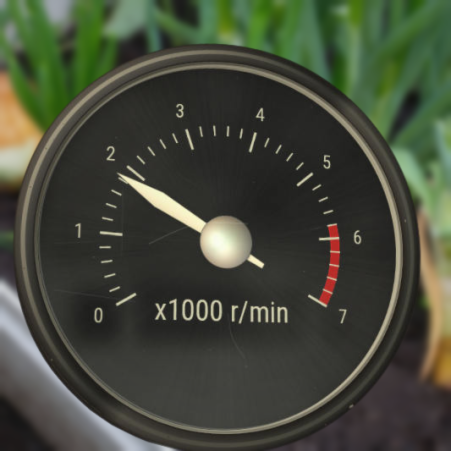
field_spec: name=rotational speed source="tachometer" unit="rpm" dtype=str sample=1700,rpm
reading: 1800,rpm
